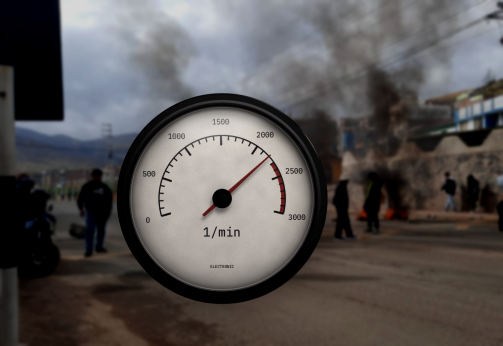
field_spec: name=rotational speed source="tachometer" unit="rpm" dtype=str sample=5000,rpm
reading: 2200,rpm
